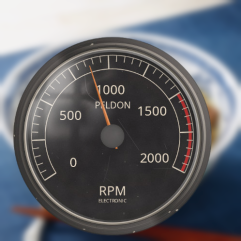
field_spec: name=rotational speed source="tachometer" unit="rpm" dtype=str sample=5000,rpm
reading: 875,rpm
